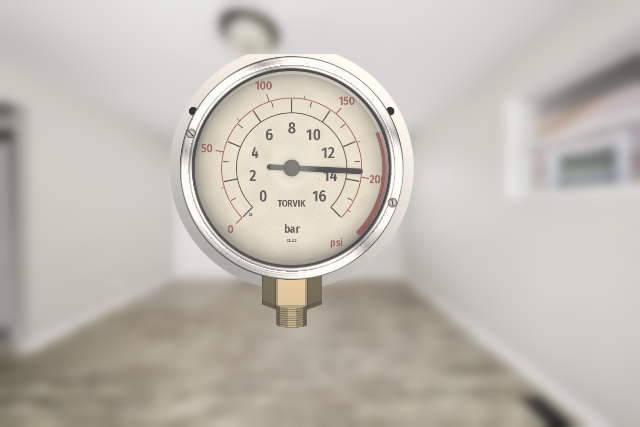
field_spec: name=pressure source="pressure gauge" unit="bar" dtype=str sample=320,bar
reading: 13.5,bar
